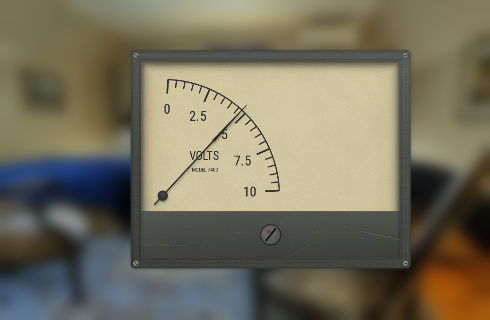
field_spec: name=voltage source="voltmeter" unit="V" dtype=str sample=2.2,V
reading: 4.75,V
